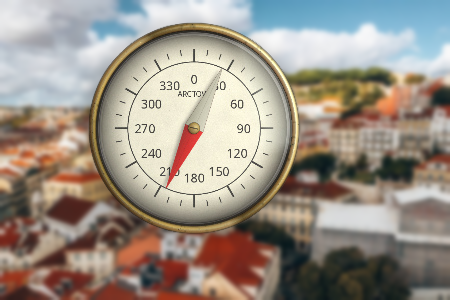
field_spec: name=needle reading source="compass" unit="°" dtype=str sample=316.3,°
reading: 205,°
